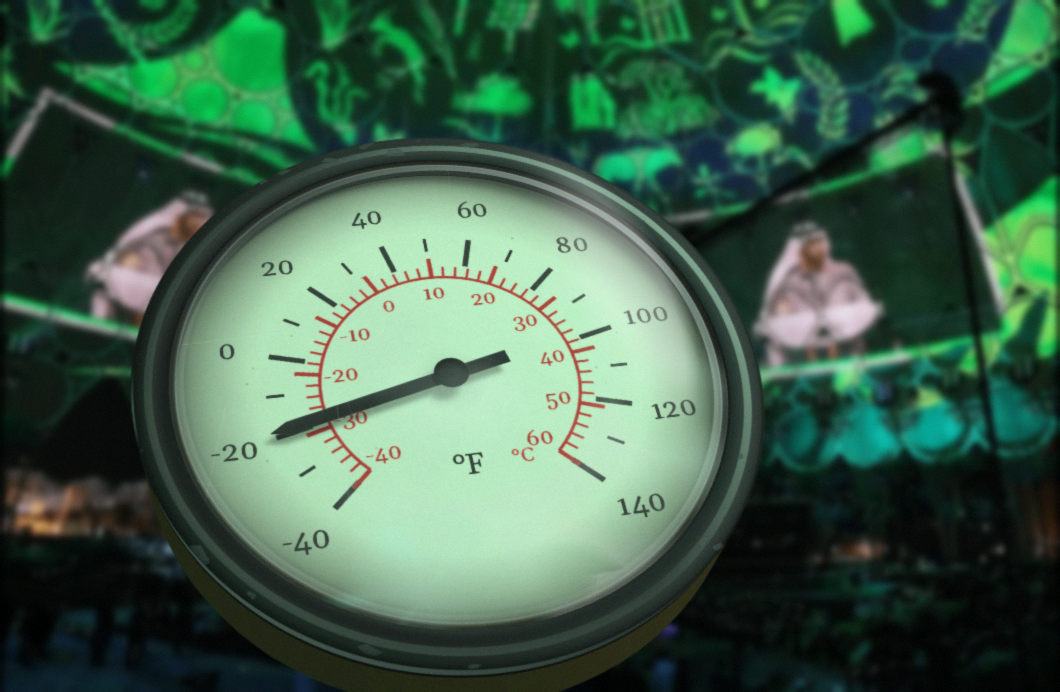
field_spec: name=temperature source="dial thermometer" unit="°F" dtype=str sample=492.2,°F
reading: -20,°F
